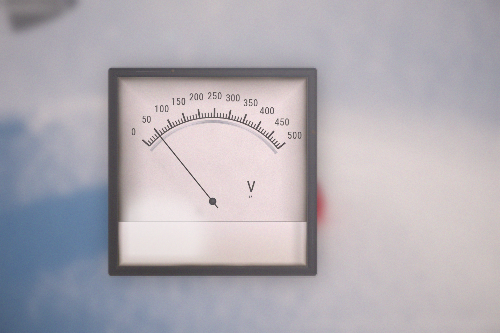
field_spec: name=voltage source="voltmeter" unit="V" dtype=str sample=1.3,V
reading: 50,V
